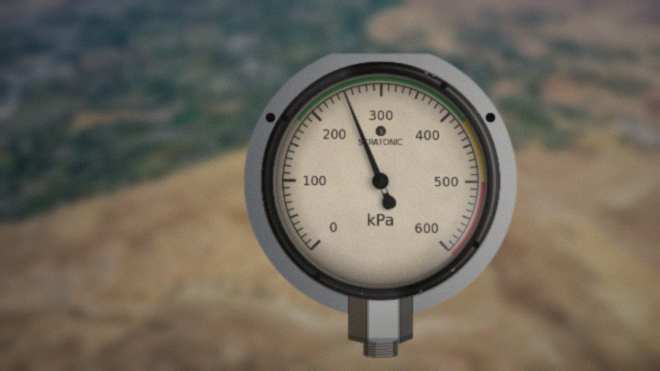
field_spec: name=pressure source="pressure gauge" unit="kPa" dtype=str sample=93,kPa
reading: 250,kPa
